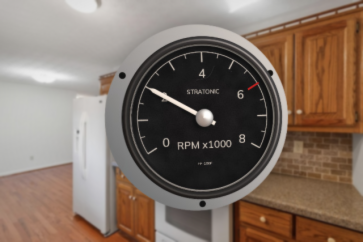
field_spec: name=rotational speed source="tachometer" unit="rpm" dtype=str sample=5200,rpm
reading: 2000,rpm
